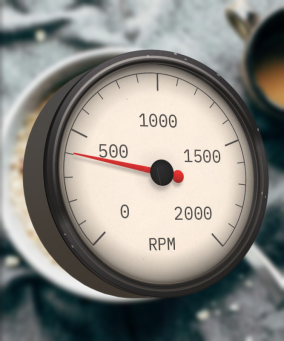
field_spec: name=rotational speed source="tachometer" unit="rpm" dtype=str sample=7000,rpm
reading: 400,rpm
